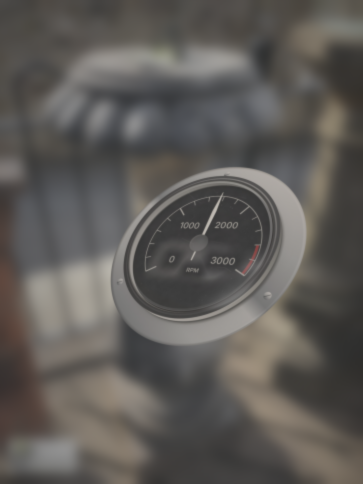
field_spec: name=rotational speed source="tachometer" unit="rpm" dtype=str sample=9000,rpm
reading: 1600,rpm
